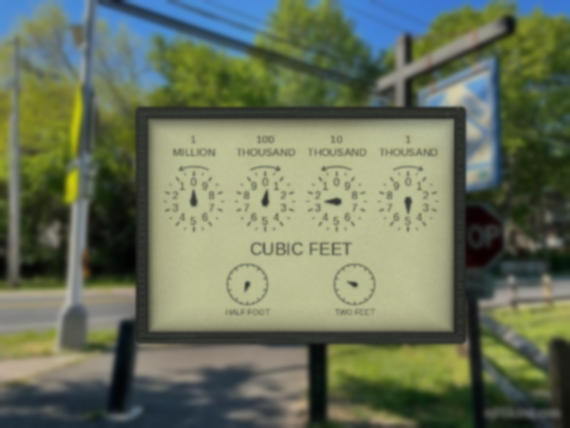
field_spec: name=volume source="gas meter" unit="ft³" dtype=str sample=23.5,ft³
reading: 2500,ft³
